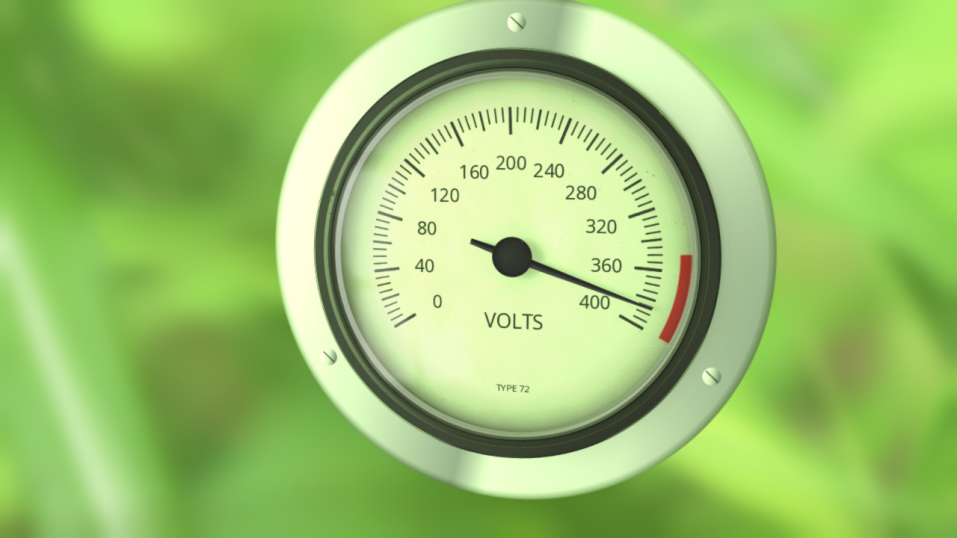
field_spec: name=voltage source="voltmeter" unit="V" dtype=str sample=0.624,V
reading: 385,V
